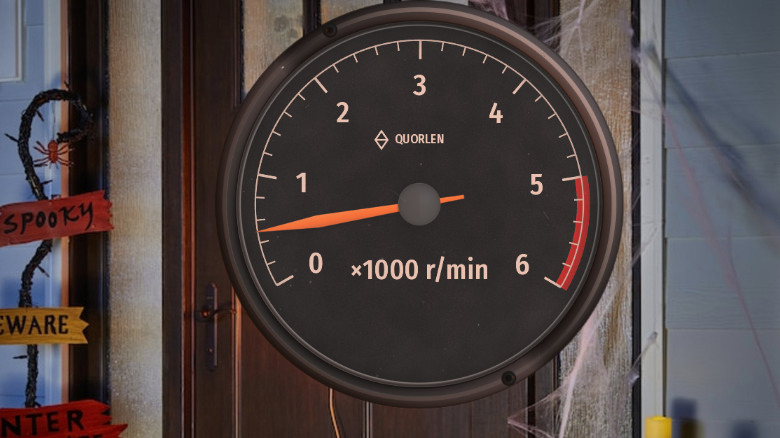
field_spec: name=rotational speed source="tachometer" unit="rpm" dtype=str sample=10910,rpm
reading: 500,rpm
